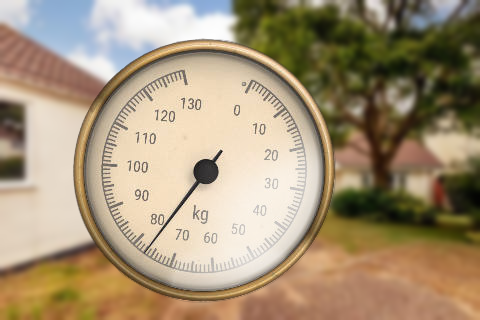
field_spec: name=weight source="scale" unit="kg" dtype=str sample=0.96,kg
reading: 77,kg
